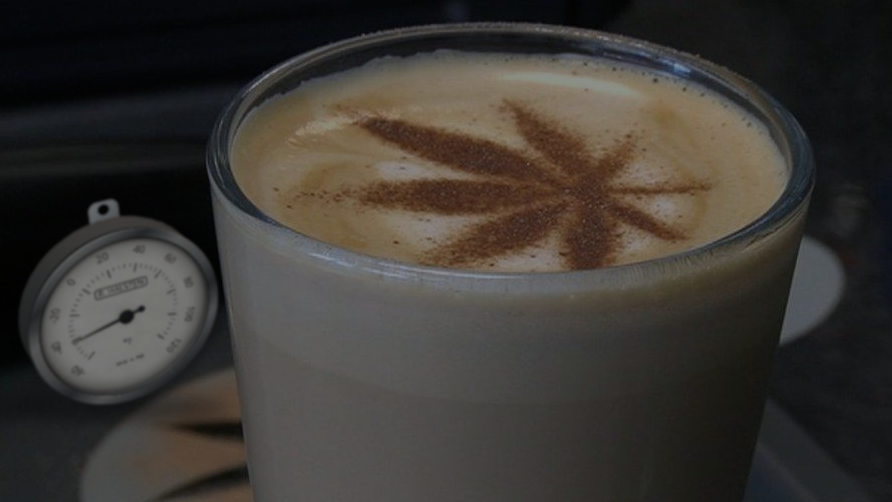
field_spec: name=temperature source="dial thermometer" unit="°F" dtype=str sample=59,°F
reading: -40,°F
